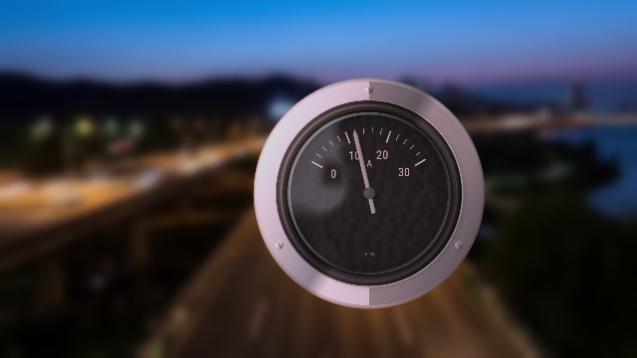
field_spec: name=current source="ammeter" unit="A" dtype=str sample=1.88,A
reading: 12,A
